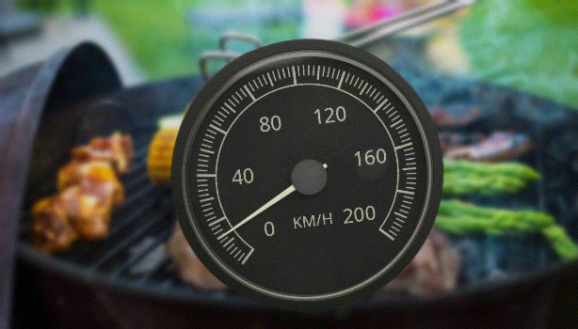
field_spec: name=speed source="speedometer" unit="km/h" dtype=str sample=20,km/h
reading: 14,km/h
